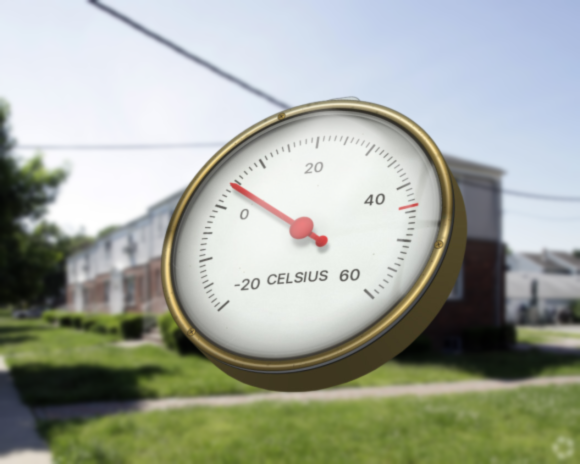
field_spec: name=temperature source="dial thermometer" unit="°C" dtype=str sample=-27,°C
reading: 4,°C
